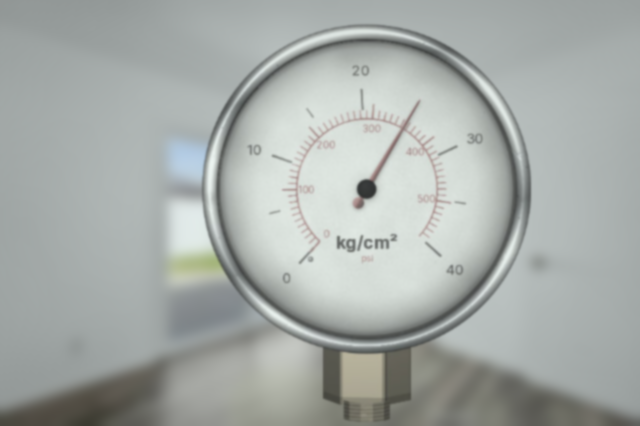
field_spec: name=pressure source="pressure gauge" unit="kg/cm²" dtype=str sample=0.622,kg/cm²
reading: 25,kg/cm²
